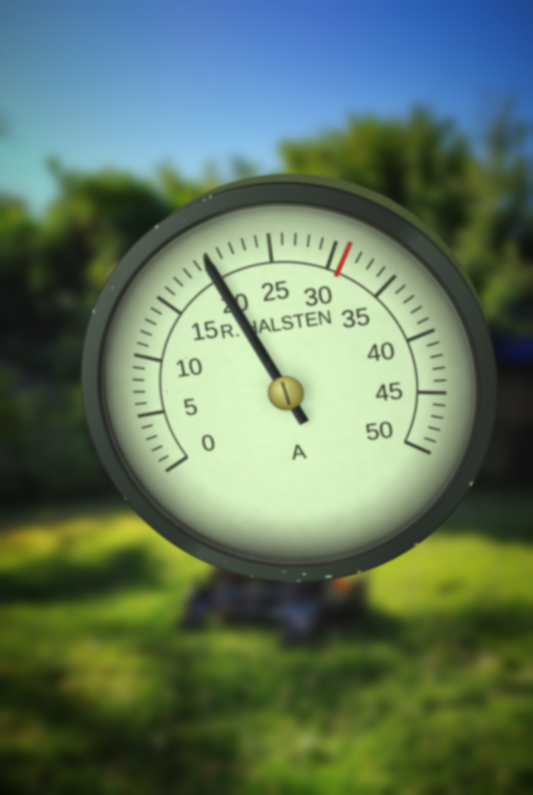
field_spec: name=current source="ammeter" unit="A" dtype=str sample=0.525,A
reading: 20,A
